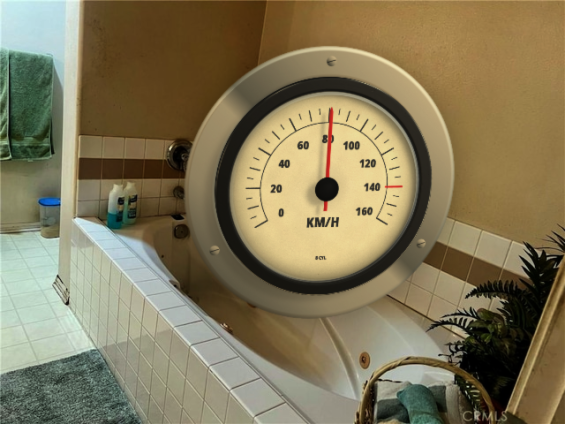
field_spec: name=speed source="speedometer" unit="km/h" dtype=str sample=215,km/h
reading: 80,km/h
